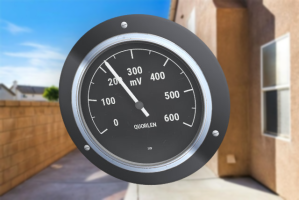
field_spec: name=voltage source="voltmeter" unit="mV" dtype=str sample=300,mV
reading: 225,mV
